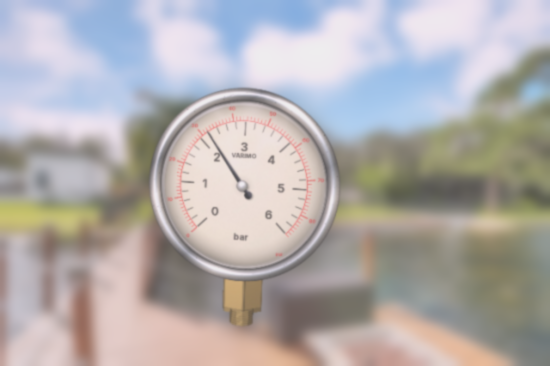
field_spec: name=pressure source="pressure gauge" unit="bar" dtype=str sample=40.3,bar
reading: 2.2,bar
